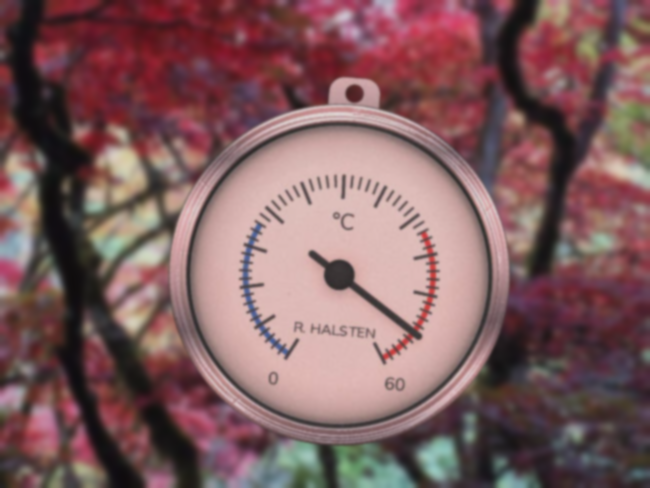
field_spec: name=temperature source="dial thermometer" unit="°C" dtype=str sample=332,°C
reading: 55,°C
